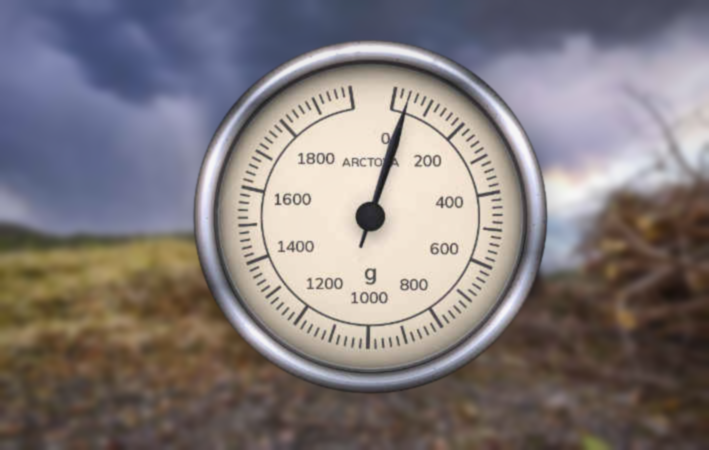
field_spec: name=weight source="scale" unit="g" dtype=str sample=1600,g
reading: 40,g
